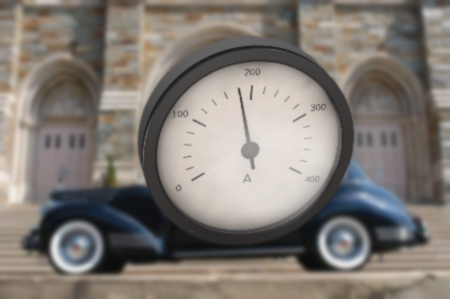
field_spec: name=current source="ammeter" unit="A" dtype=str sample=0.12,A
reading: 180,A
